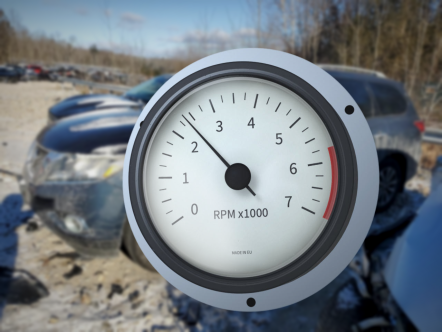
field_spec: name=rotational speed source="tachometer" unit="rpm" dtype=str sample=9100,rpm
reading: 2375,rpm
